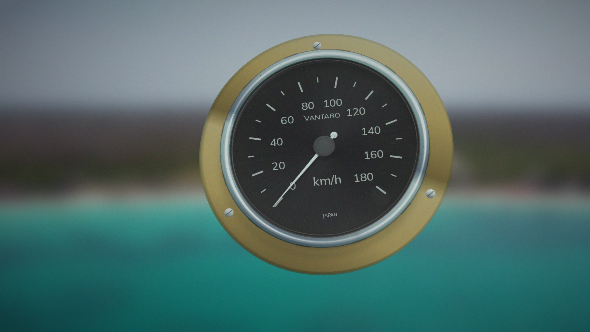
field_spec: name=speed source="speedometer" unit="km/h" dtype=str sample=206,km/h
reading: 0,km/h
